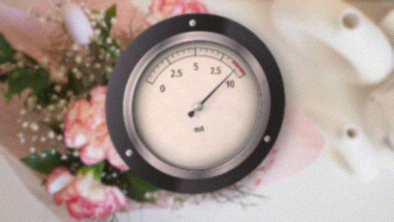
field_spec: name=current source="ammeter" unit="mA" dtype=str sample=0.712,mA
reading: 9,mA
